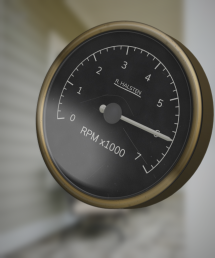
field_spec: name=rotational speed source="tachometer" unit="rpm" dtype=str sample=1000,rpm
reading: 6000,rpm
